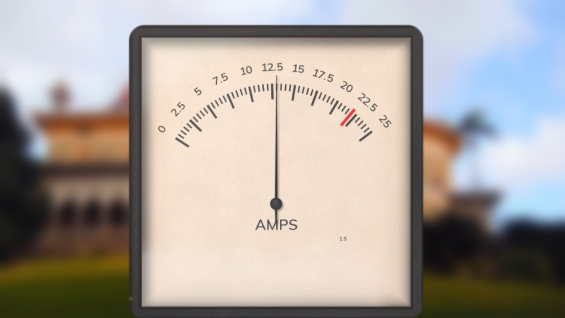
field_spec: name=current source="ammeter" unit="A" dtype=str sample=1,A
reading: 13,A
